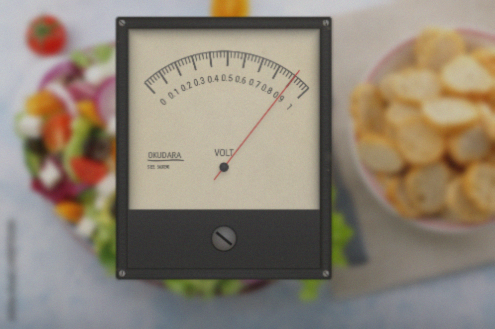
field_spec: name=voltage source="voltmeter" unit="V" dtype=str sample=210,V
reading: 0.9,V
